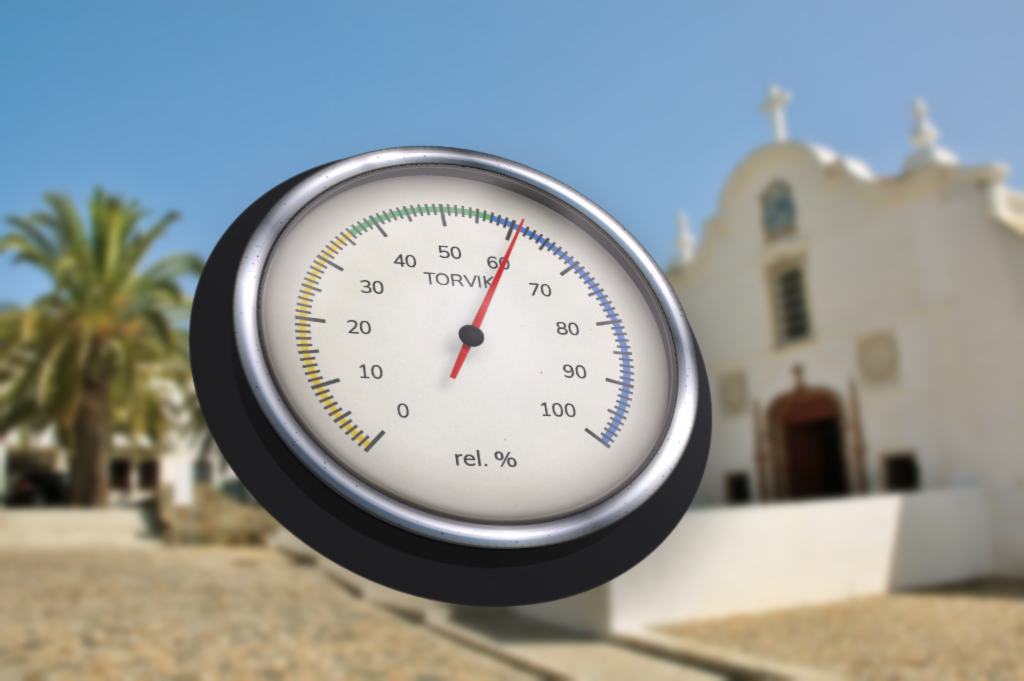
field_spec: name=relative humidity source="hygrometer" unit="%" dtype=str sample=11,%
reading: 61,%
